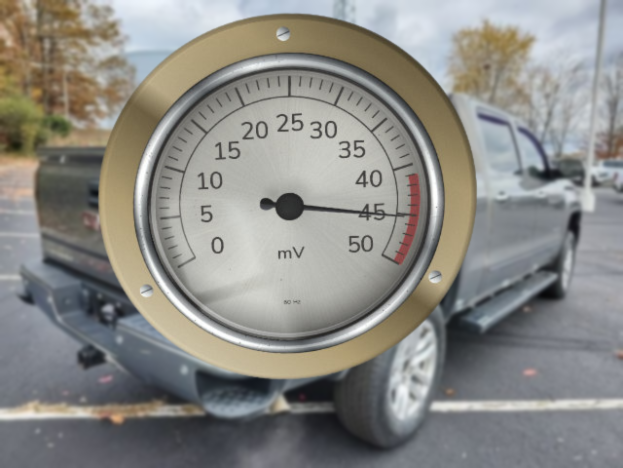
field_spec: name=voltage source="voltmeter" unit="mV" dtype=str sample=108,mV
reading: 45,mV
